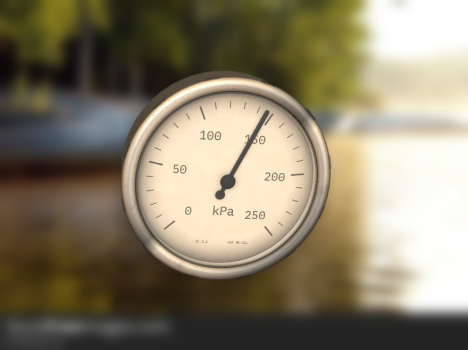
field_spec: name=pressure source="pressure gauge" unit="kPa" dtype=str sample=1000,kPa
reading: 145,kPa
